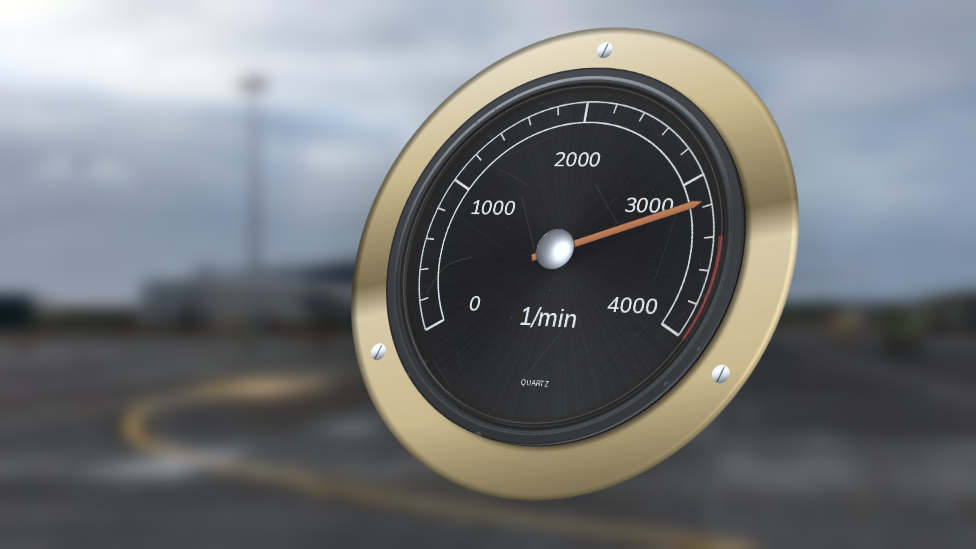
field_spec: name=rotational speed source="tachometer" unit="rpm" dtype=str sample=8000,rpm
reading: 3200,rpm
